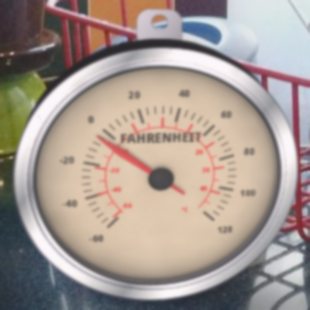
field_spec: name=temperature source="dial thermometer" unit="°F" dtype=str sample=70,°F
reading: -4,°F
